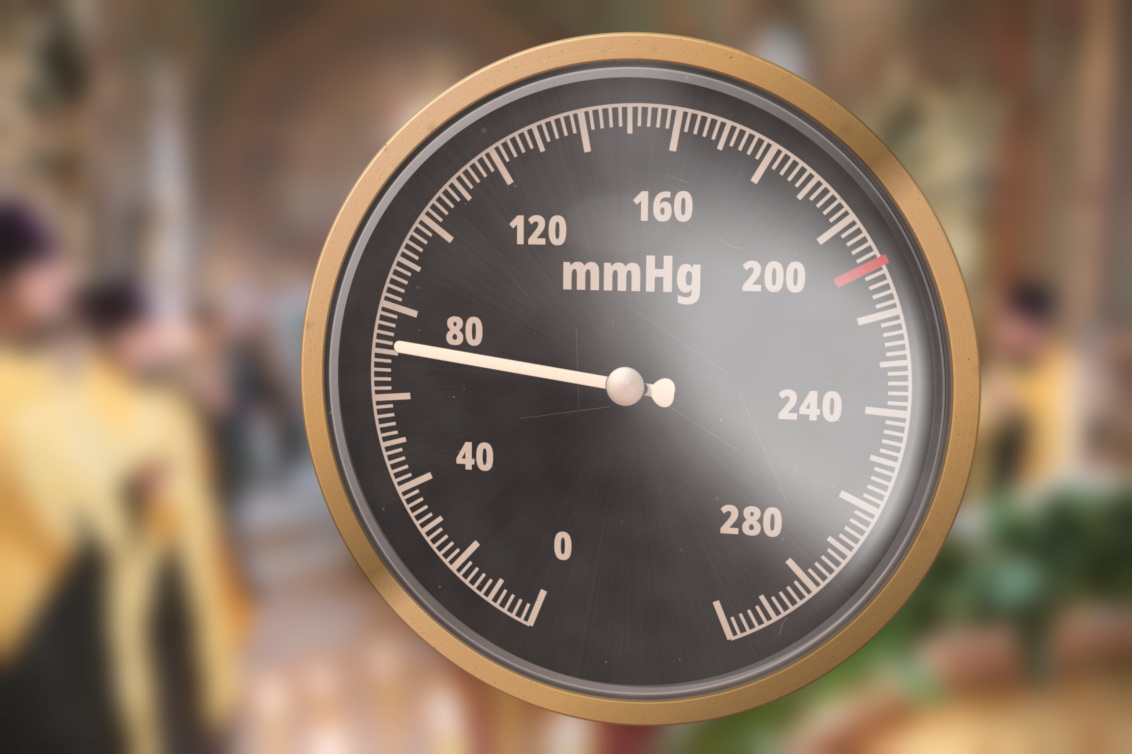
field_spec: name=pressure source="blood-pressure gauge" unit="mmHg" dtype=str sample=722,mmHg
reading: 72,mmHg
